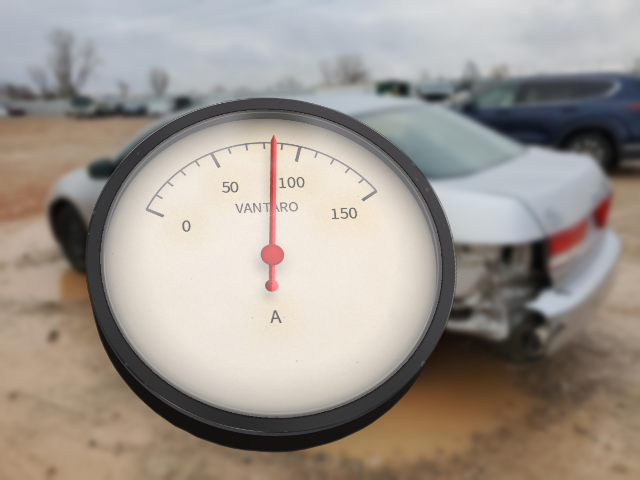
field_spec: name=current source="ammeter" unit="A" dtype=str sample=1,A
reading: 85,A
